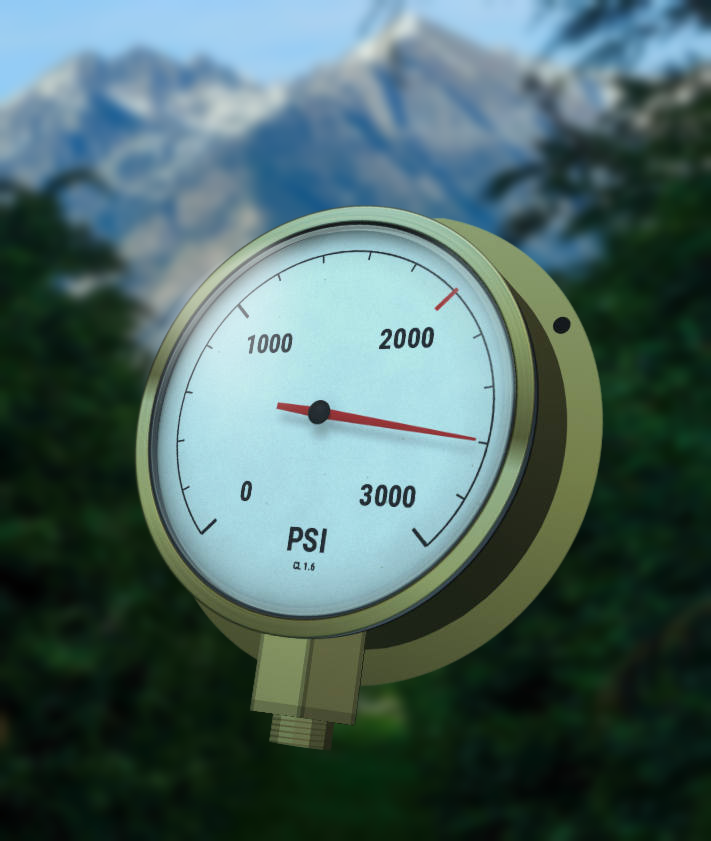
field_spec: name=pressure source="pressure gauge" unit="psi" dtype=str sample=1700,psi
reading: 2600,psi
